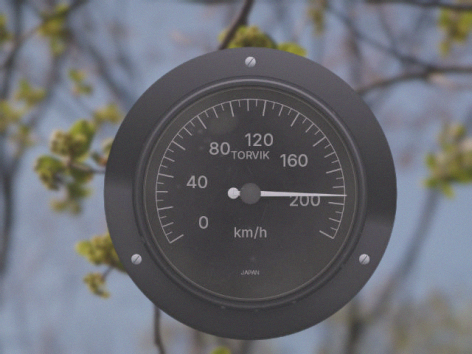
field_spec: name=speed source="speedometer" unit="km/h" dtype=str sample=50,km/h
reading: 195,km/h
